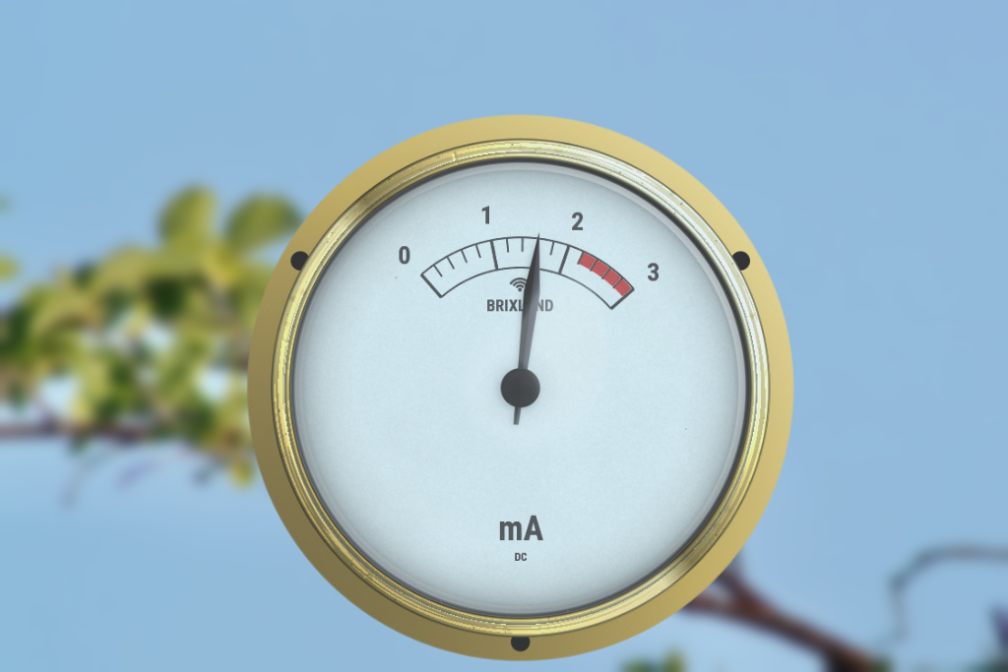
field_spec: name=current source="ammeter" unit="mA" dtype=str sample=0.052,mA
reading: 1.6,mA
